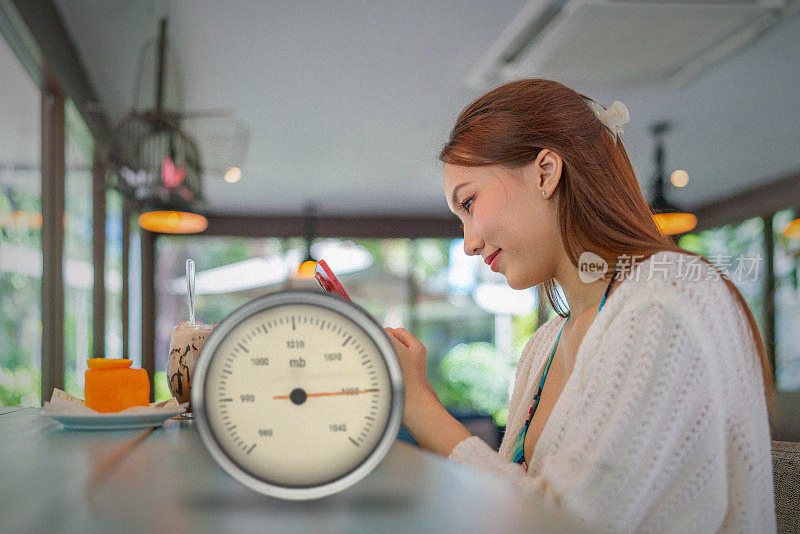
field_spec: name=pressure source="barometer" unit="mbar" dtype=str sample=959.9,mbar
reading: 1030,mbar
